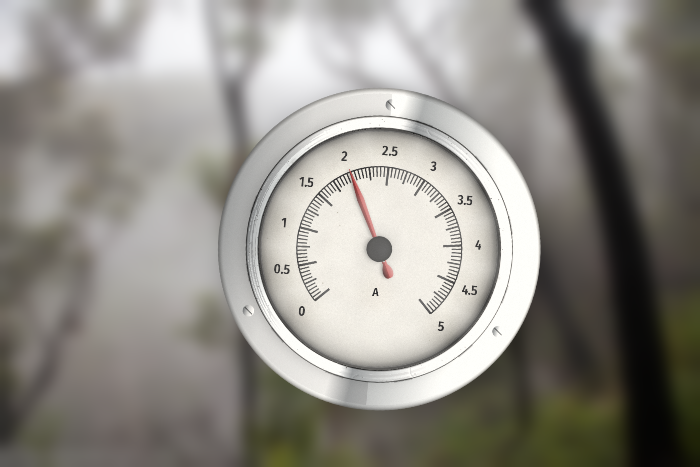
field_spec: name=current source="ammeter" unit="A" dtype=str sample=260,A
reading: 2,A
